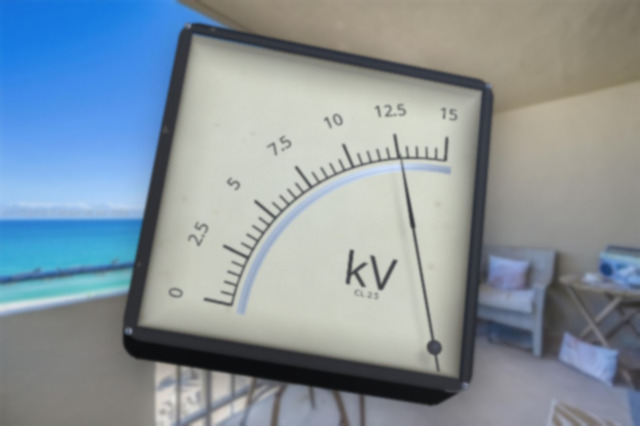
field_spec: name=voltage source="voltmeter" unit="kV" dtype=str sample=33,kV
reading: 12.5,kV
